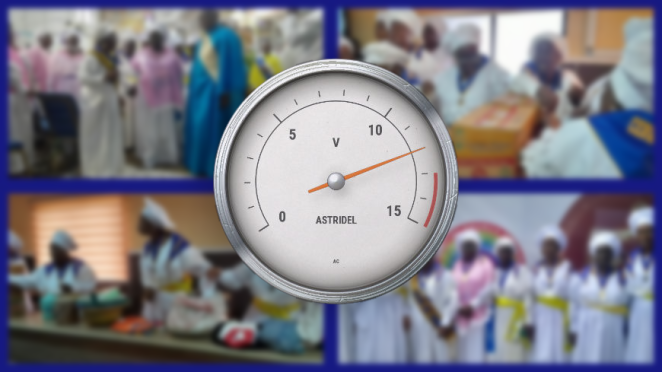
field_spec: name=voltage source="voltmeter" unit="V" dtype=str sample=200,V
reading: 12,V
